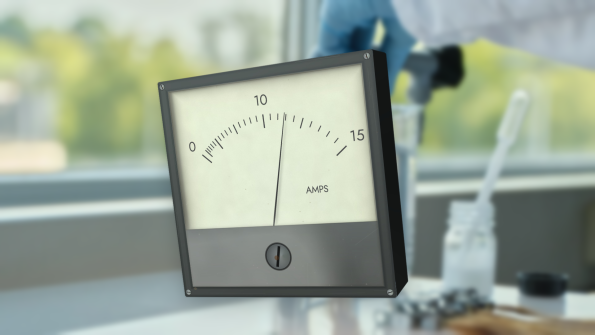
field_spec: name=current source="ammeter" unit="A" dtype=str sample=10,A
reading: 11.5,A
